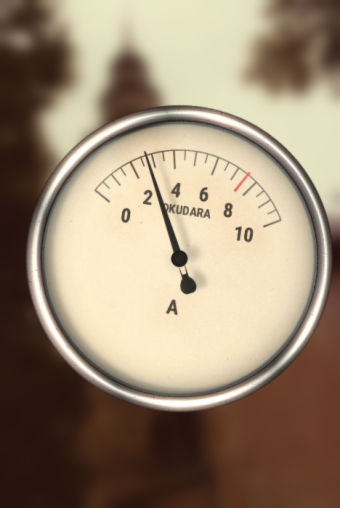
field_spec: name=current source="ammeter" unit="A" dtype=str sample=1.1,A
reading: 2.75,A
